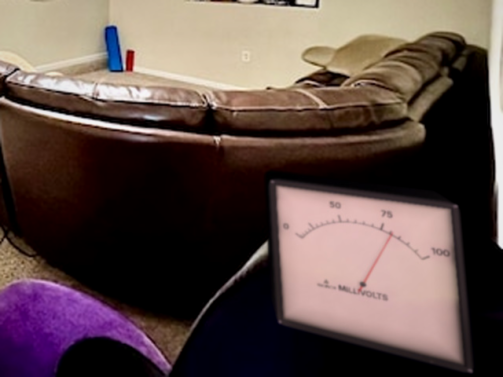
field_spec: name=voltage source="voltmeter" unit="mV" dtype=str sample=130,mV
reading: 80,mV
